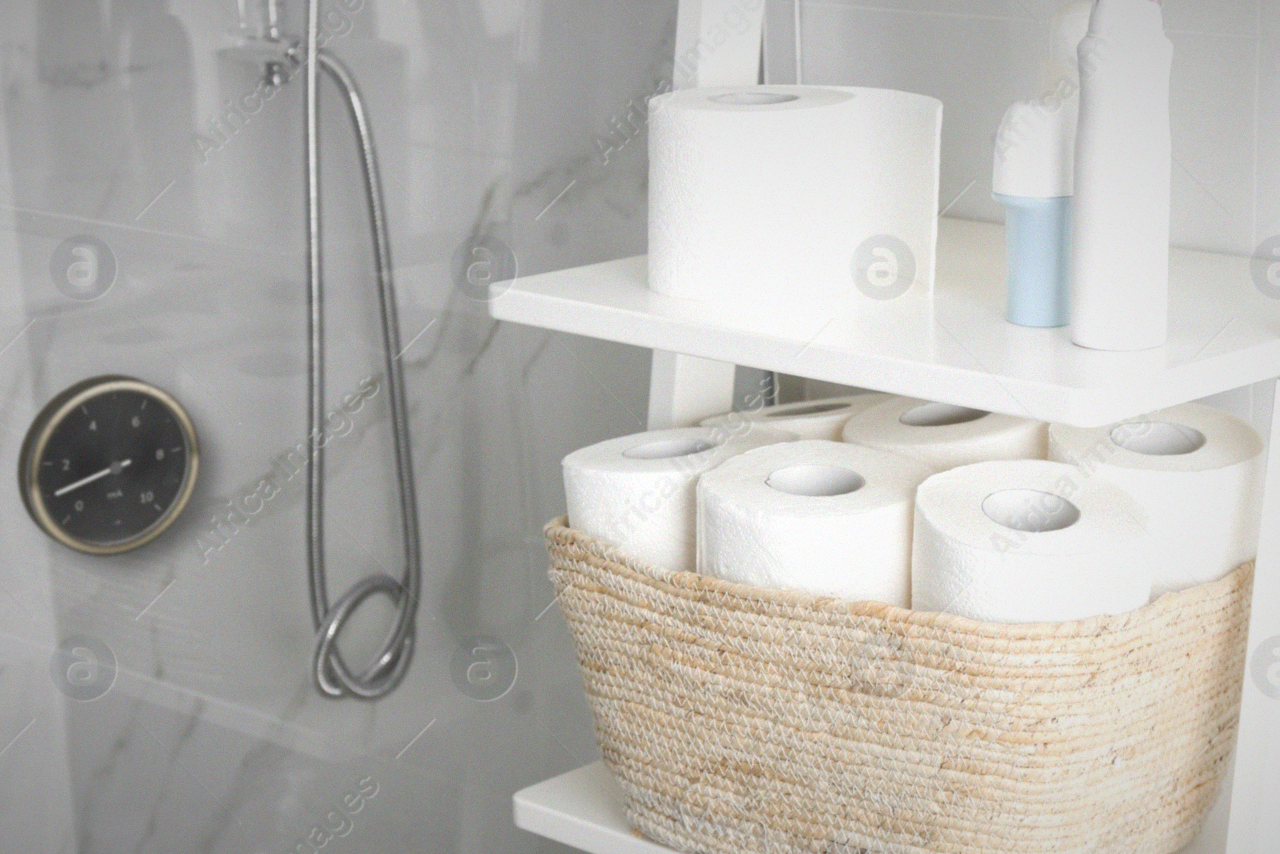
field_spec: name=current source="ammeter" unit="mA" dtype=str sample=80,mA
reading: 1,mA
